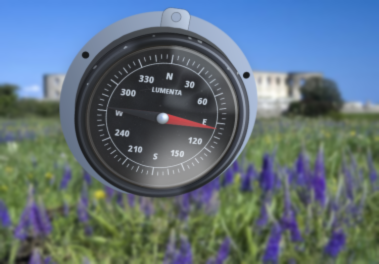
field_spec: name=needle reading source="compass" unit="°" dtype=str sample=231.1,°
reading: 95,°
